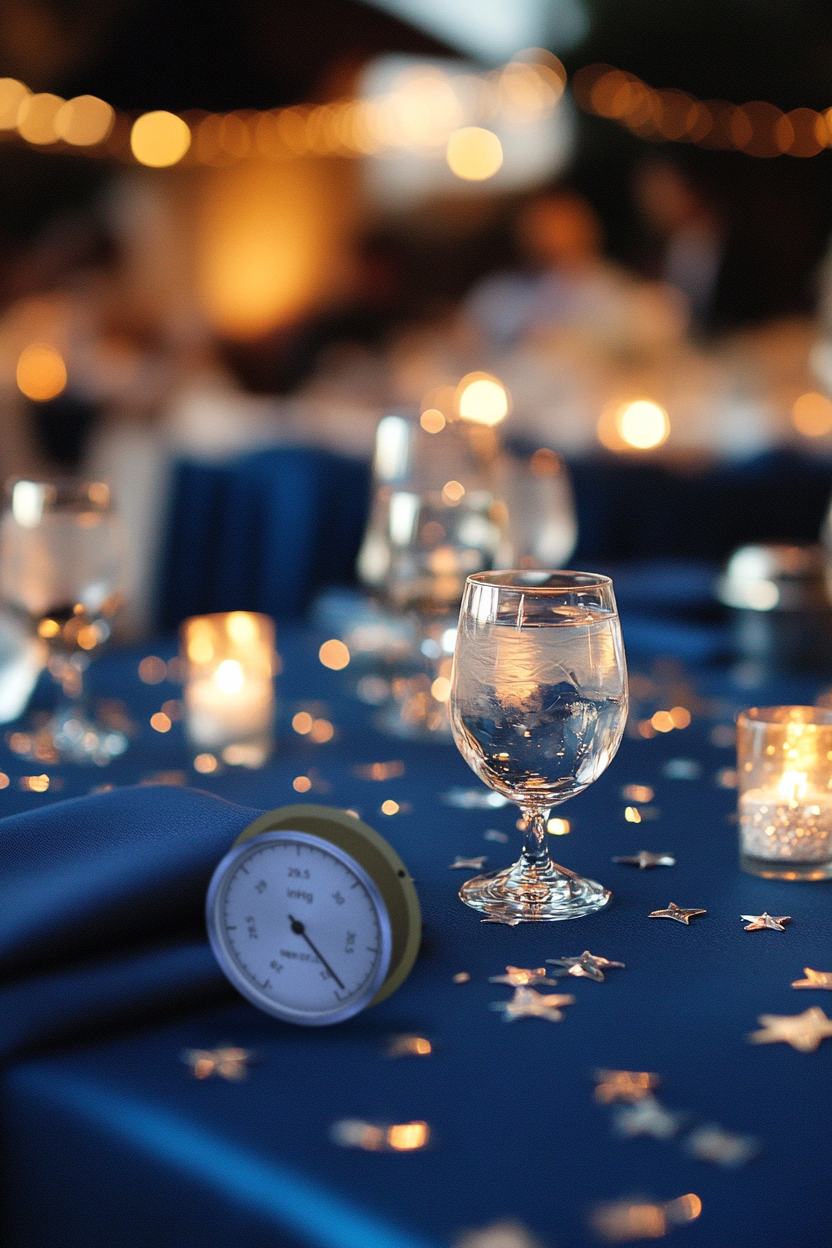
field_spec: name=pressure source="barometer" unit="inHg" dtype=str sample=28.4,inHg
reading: 30.9,inHg
